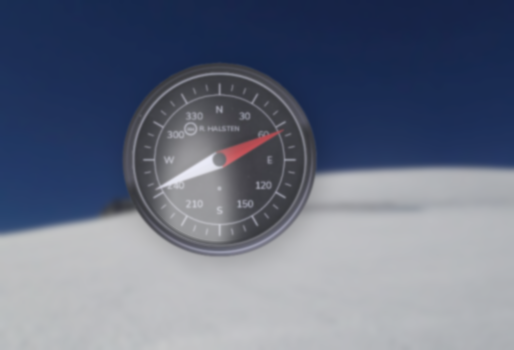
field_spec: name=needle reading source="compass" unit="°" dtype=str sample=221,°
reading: 65,°
